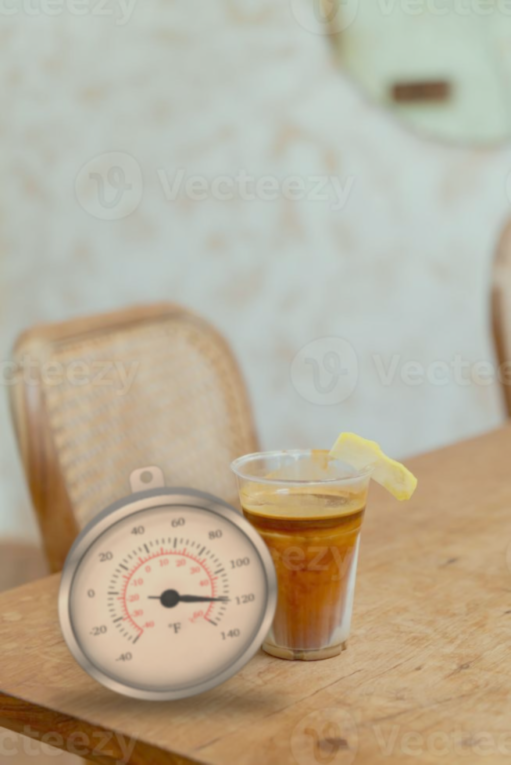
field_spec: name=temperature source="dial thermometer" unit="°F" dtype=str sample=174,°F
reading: 120,°F
